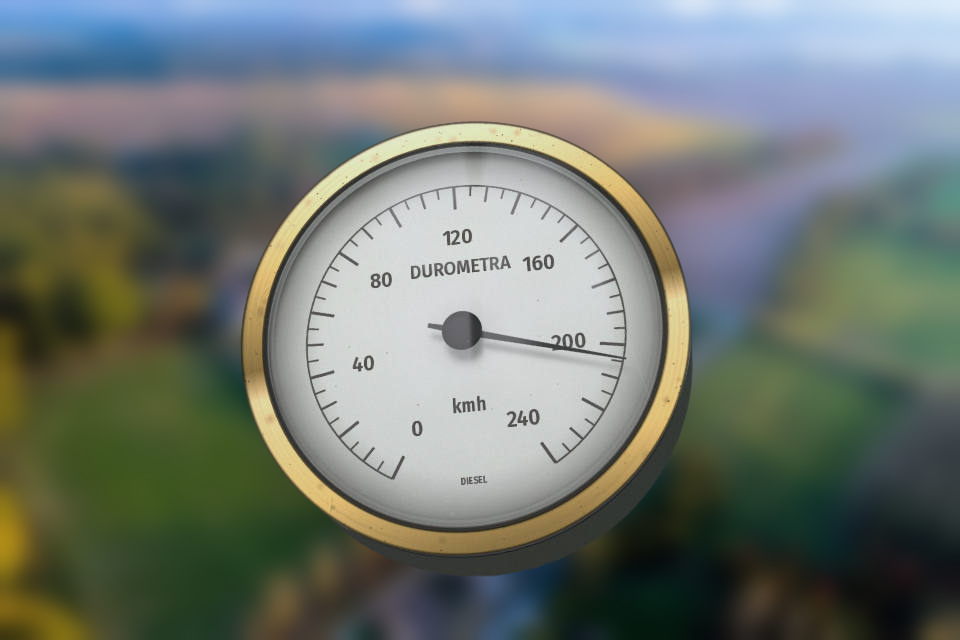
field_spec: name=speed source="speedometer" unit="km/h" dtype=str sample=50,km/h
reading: 205,km/h
